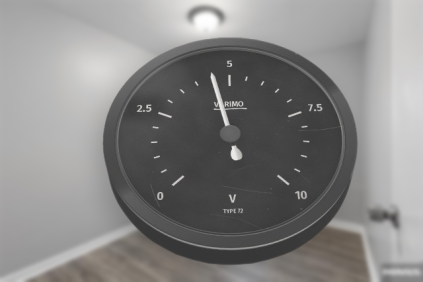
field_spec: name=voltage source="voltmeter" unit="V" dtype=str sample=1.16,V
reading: 4.5,V
